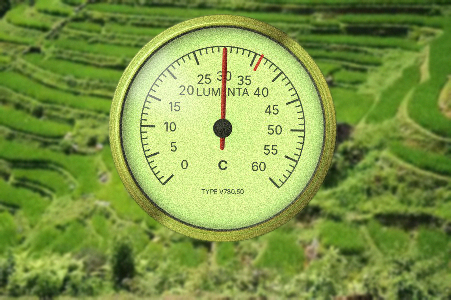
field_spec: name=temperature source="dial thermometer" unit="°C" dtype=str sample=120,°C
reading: 30,°C
